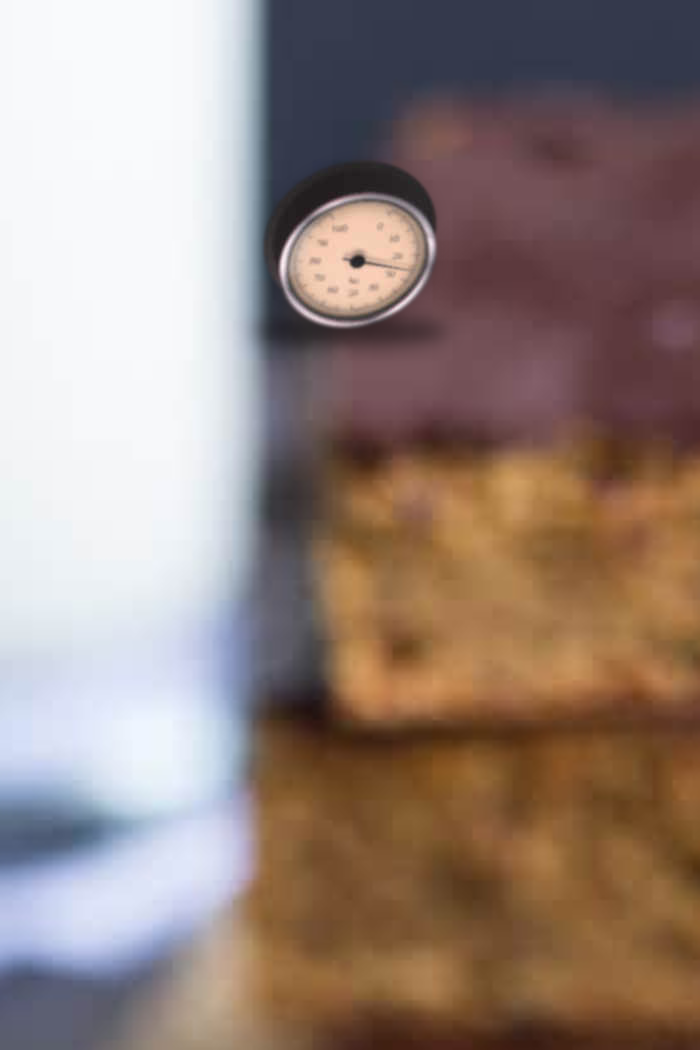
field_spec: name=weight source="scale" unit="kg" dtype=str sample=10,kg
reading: 25,kg
